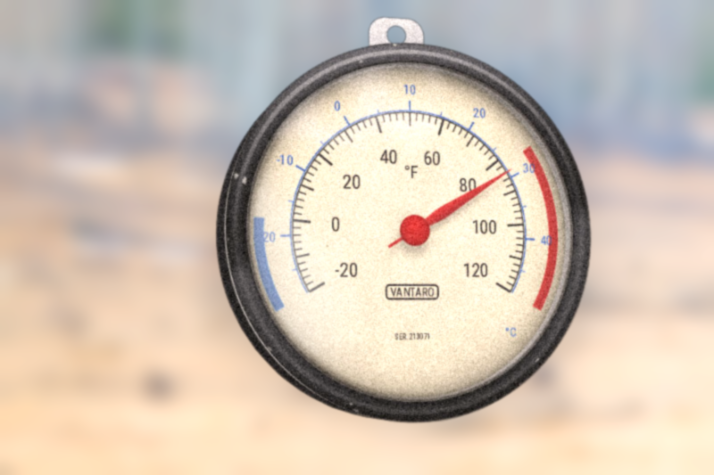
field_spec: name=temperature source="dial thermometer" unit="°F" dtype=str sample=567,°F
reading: 84,°F
